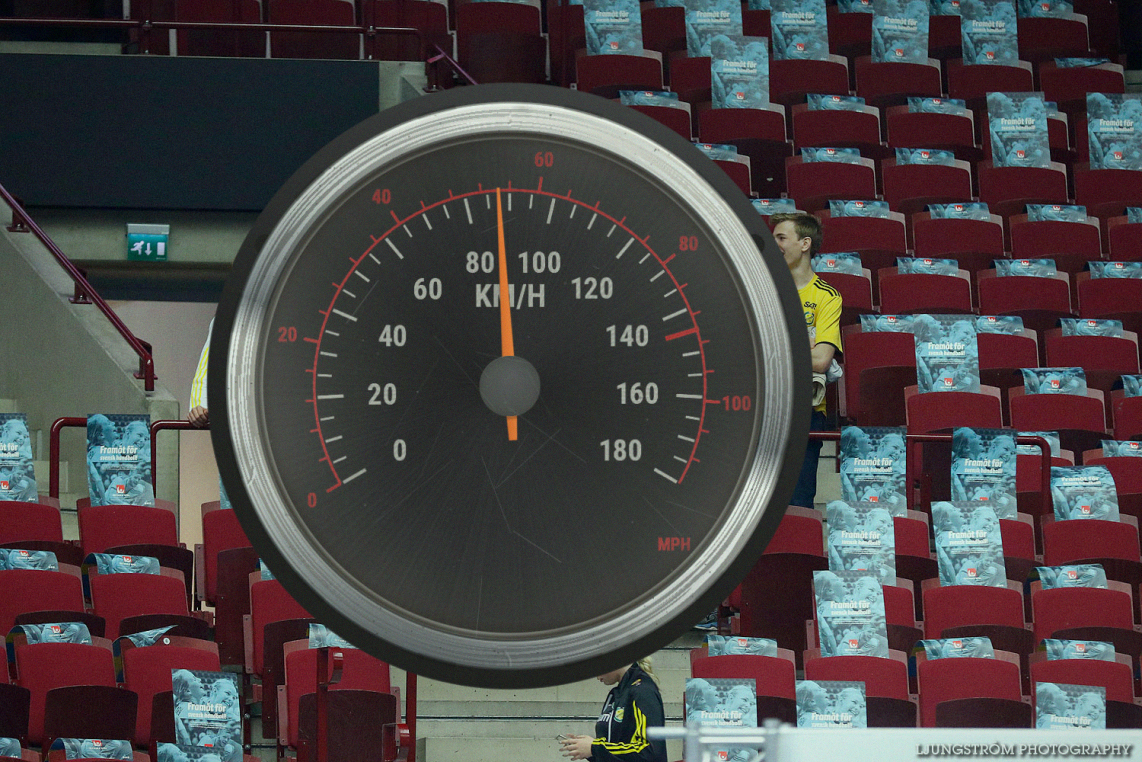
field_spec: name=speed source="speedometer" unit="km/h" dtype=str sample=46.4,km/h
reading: 87.5,km/h
